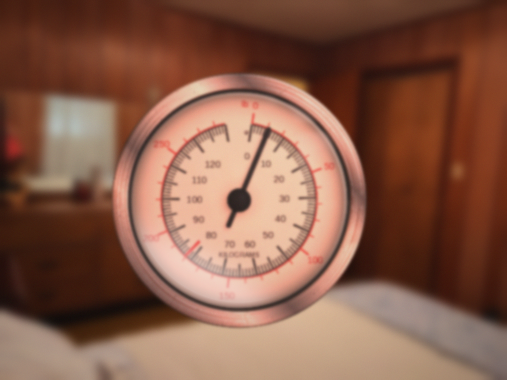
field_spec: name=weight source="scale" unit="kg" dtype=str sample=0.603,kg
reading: 5,kg
